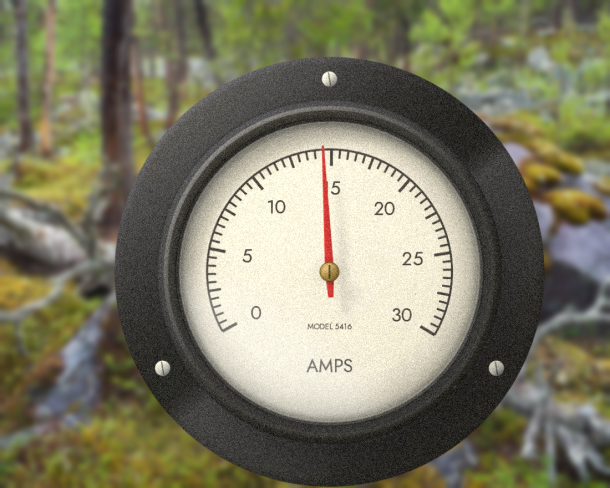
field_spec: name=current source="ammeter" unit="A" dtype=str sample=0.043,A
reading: 14.5,A
